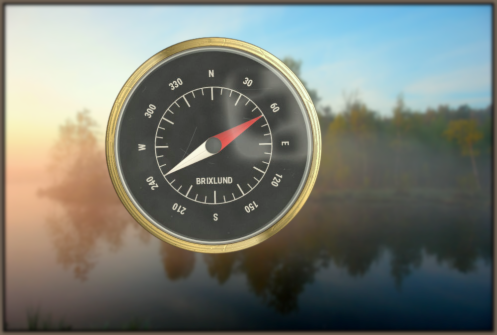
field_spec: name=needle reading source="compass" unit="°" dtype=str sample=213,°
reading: 60,°
